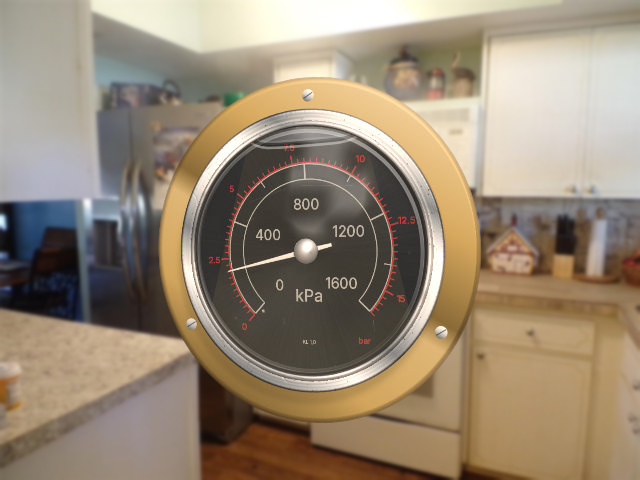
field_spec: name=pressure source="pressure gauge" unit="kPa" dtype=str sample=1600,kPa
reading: 200,kPa
